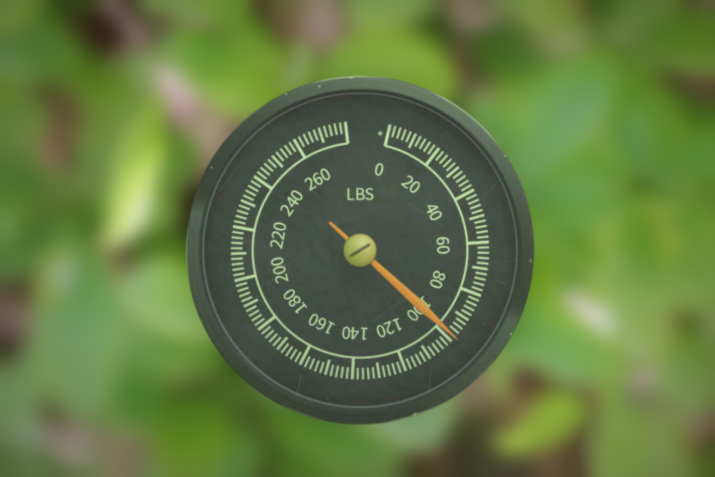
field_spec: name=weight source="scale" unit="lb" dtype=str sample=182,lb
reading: 98,lb
